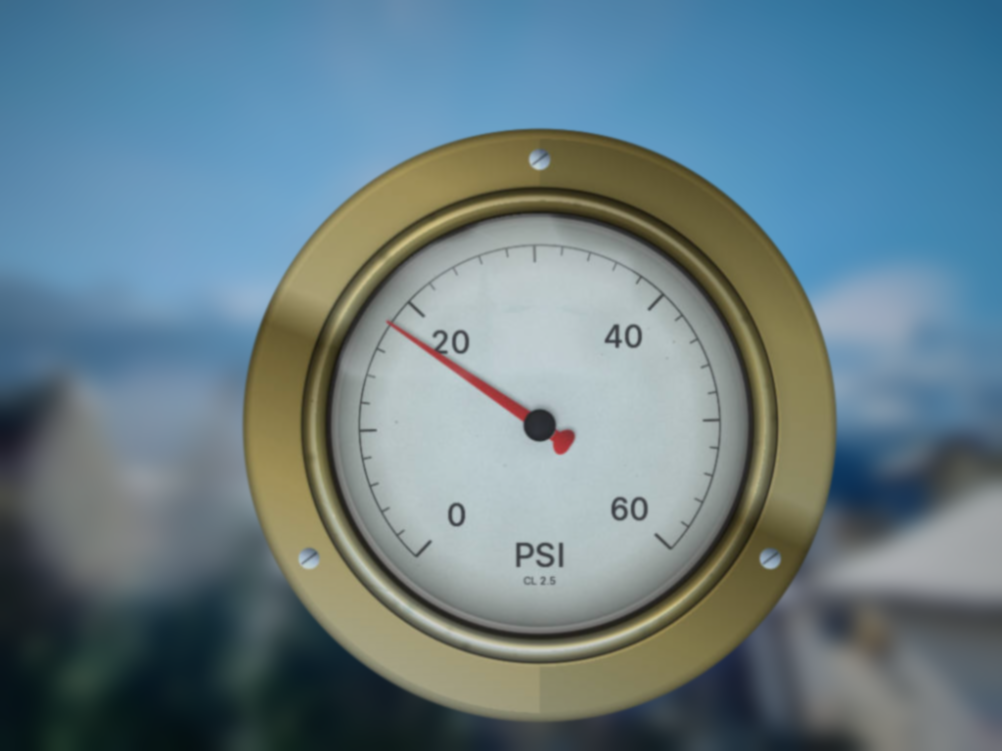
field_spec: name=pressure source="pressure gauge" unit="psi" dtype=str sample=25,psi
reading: 18,psi
